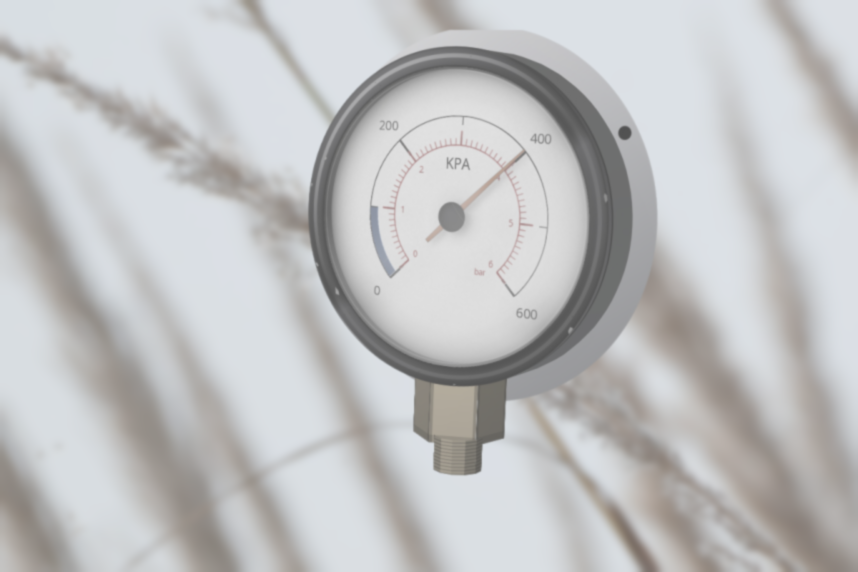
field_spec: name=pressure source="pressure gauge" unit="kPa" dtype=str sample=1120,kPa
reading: 400,kPa
